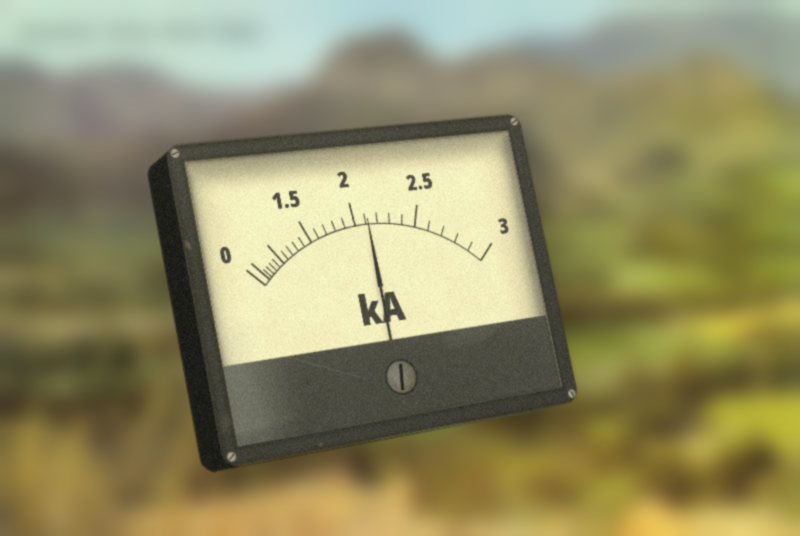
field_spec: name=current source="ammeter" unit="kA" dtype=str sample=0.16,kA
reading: 2.1,kA
